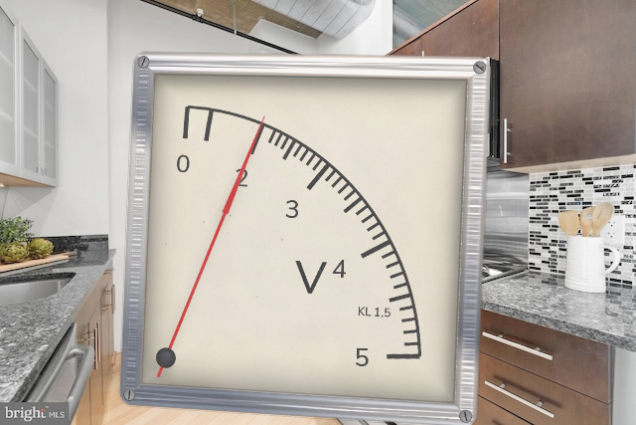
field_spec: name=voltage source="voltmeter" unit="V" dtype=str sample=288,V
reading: 2,V
